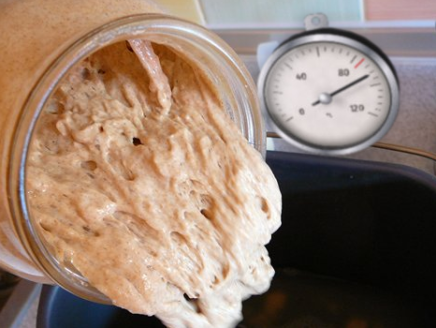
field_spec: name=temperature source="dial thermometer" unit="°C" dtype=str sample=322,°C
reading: 92,°C
